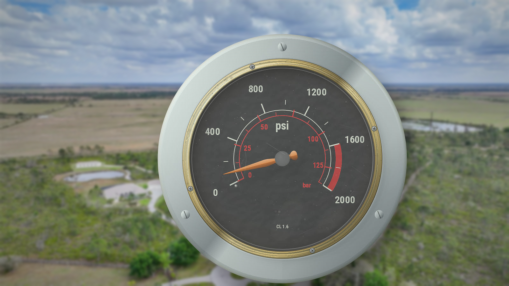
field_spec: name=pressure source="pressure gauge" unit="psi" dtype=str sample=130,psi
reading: 100,psi
